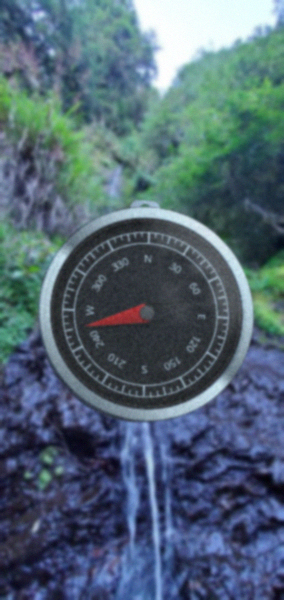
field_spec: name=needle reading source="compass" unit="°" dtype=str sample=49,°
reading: 255,°
